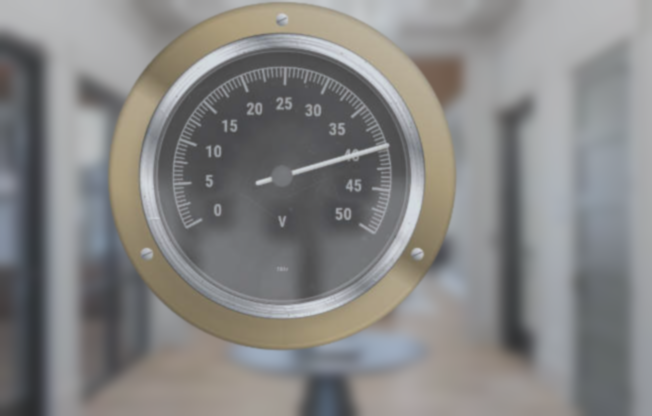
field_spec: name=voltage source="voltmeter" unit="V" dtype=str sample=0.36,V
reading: 40,V
